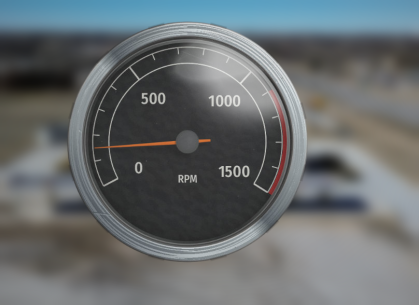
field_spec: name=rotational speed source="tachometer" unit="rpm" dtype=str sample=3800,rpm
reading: 150,rpm
